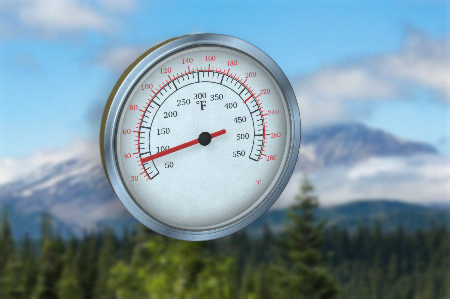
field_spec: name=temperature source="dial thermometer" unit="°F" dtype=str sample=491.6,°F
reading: 90,°F
